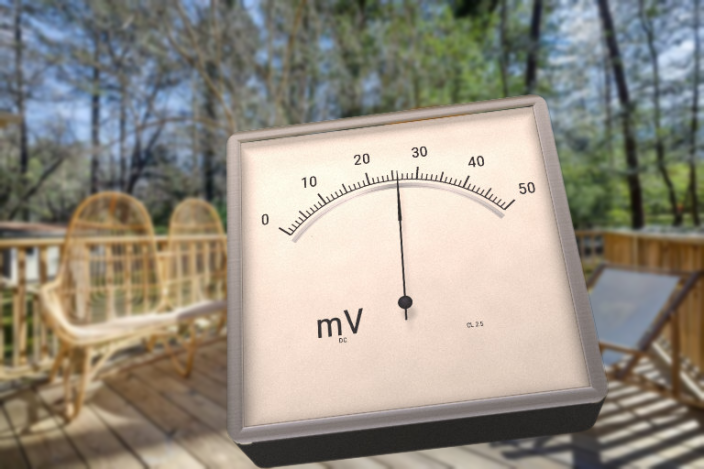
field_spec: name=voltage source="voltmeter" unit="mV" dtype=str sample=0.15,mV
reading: 26,mV
